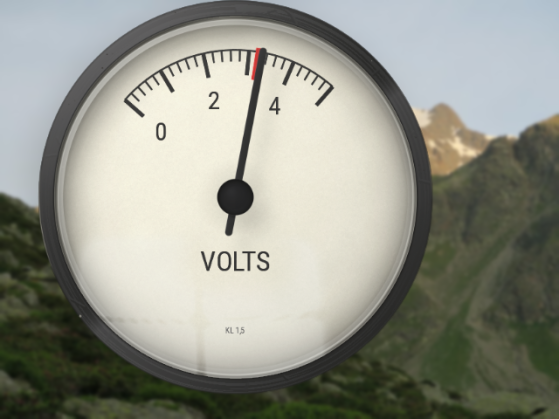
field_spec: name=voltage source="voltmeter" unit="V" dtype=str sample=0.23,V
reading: 3.3,V
